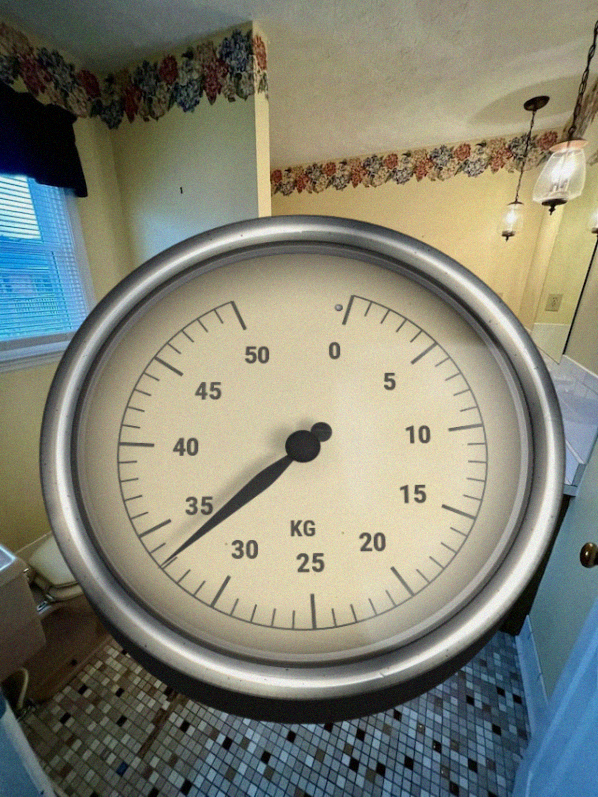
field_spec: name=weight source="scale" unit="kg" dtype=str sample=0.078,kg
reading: 33,kg
